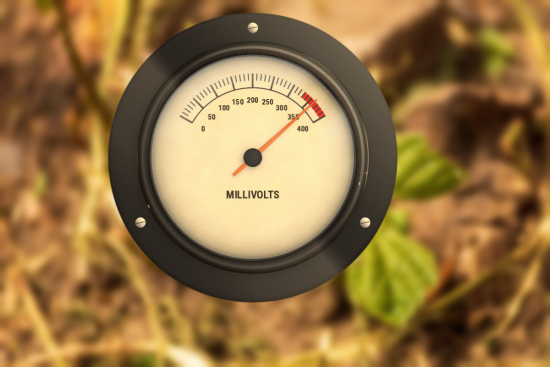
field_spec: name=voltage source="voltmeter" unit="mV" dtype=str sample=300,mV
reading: 360,mV
